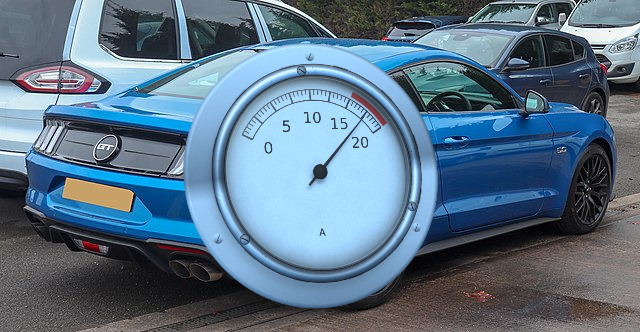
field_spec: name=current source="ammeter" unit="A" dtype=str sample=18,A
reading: 17.5,A
